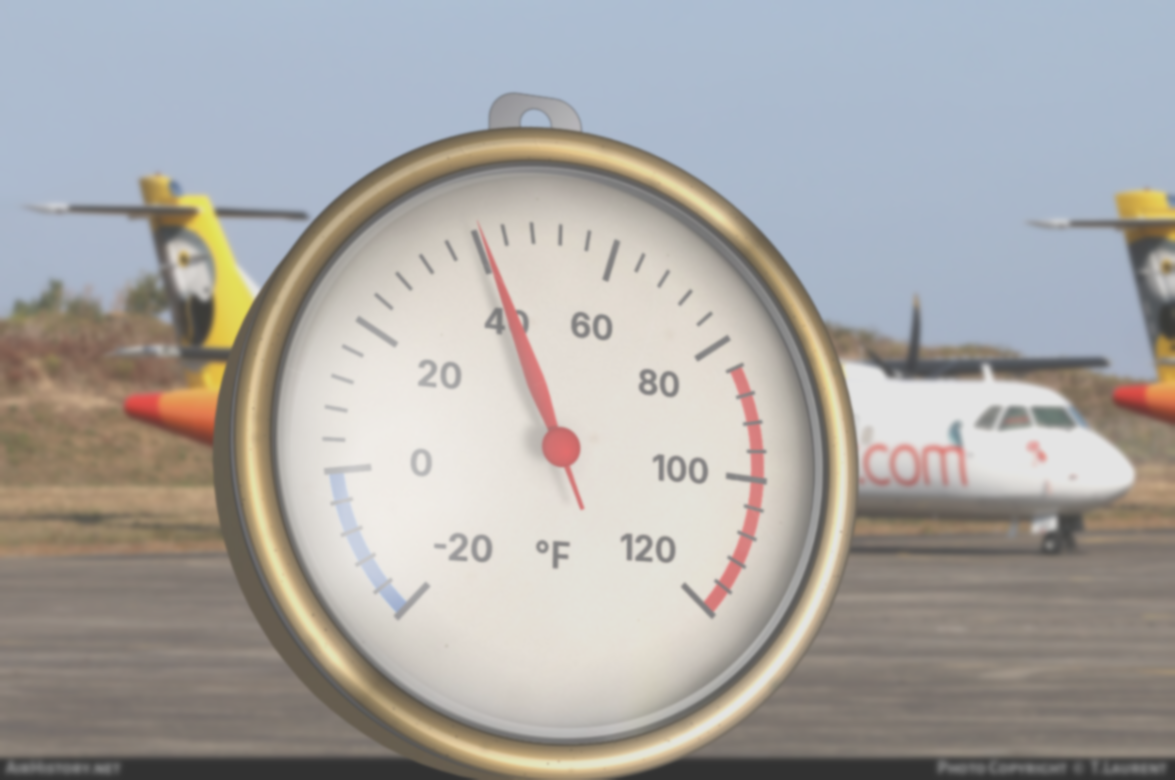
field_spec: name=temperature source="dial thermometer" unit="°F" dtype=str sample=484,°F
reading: 40,°F
